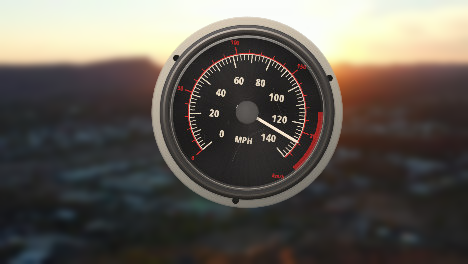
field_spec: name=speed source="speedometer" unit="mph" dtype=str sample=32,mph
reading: 130,mph
